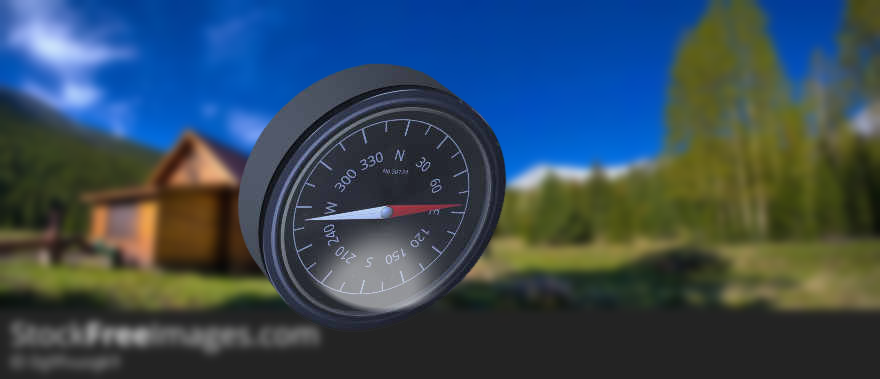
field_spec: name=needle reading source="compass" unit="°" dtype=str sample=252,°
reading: 82.5,°
